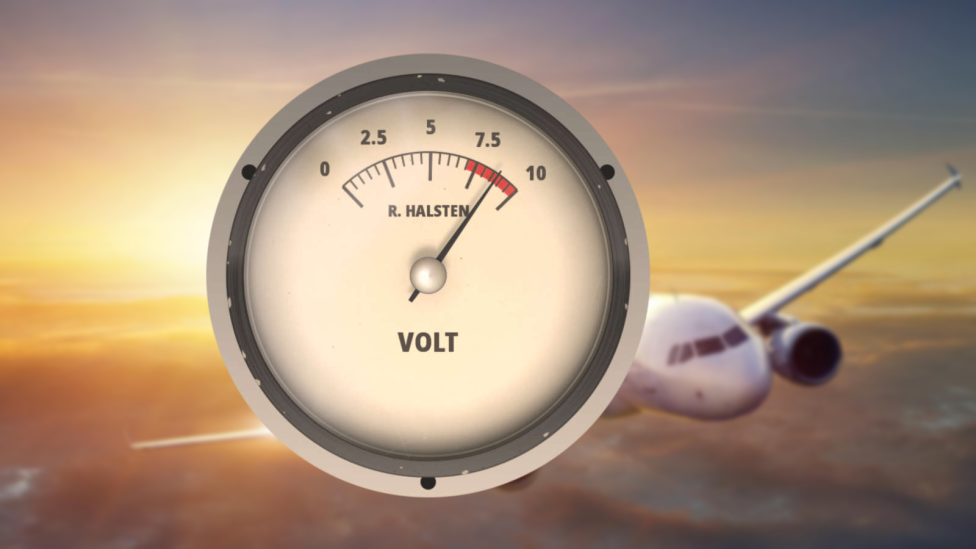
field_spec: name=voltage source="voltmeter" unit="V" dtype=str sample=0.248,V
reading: 8.75,V
